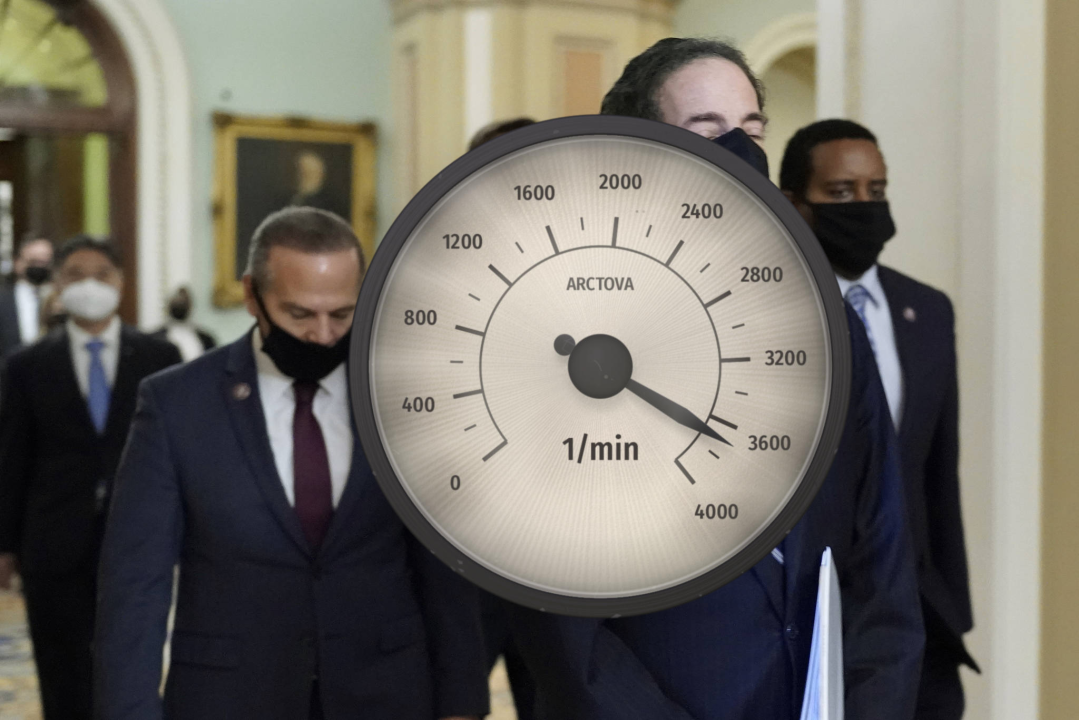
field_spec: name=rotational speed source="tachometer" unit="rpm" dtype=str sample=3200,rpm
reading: 3700,rpm
